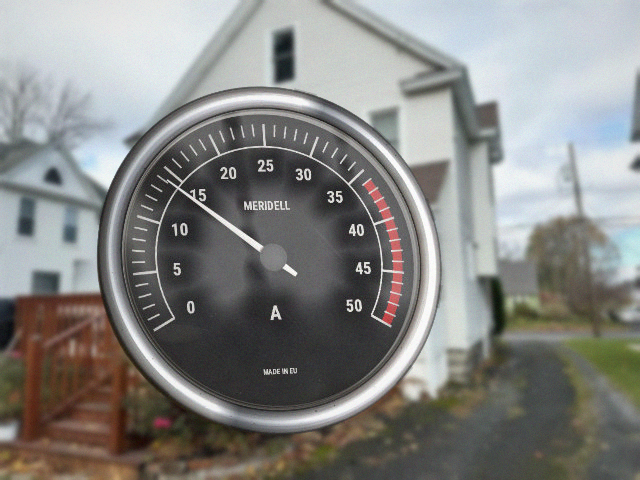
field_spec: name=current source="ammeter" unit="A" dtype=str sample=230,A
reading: 14,A
